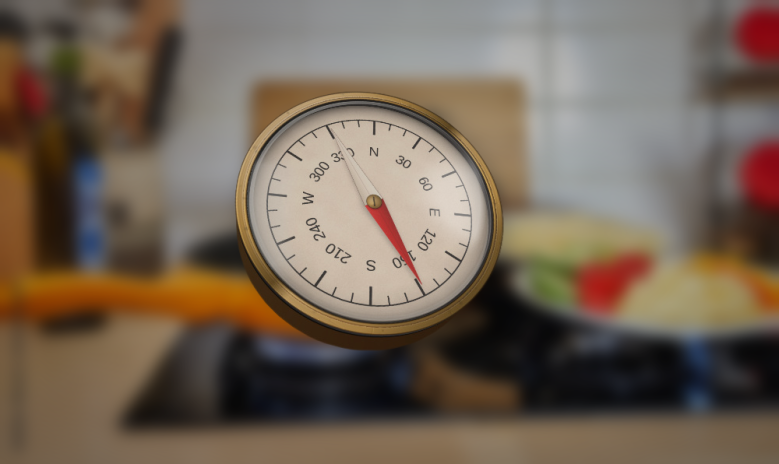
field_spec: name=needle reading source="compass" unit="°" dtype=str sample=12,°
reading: 150,°
